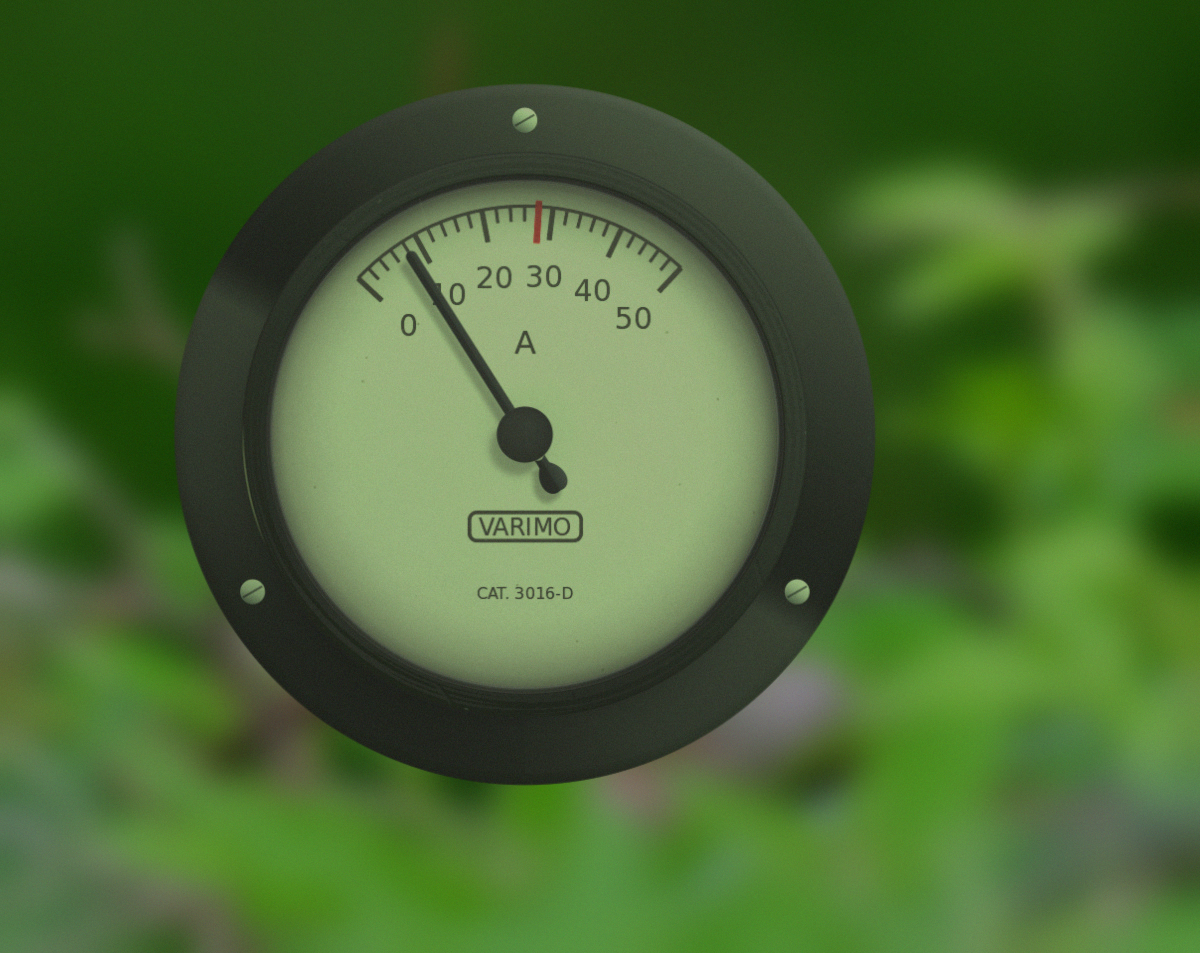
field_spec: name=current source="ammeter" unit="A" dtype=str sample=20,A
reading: 8,A
